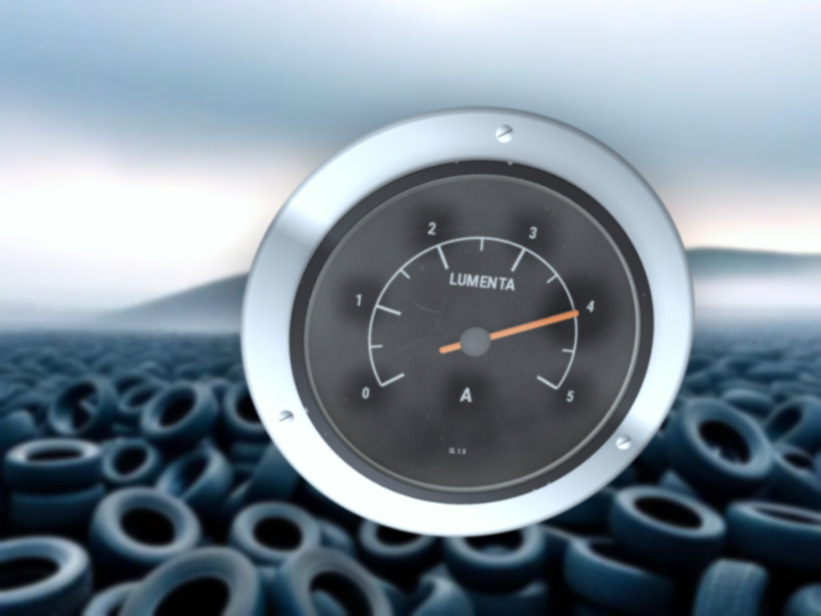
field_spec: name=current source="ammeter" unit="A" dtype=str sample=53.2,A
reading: 4,A
